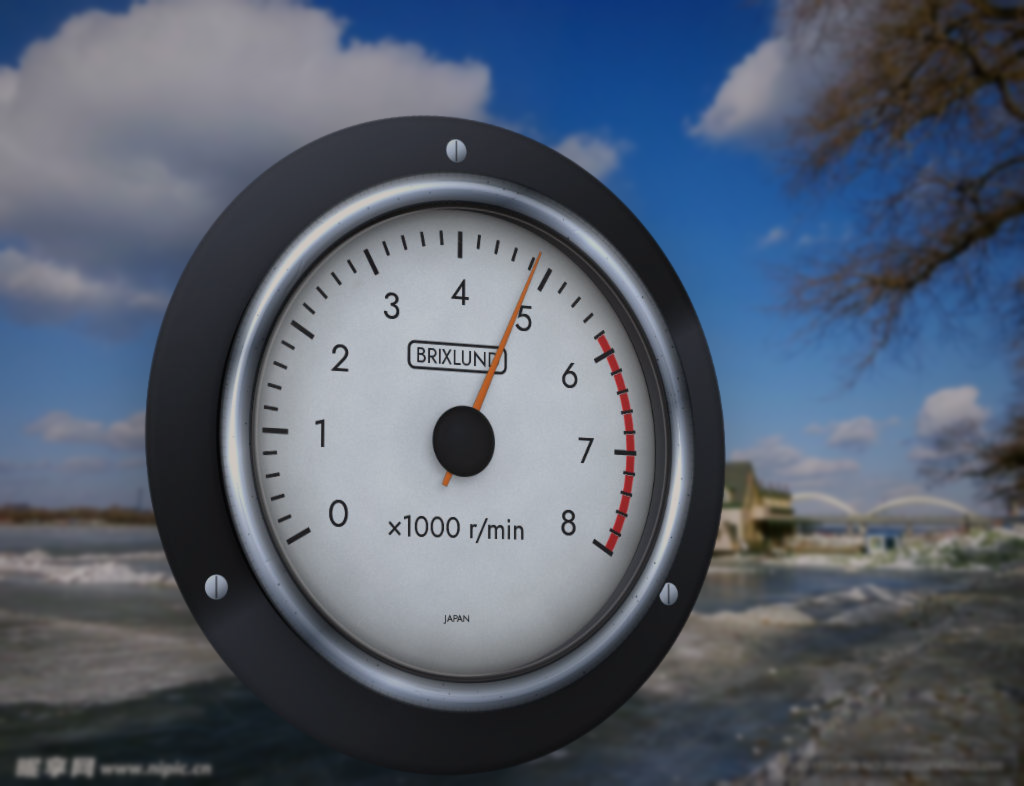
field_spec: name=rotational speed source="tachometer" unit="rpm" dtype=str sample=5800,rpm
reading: 4800,rpm
